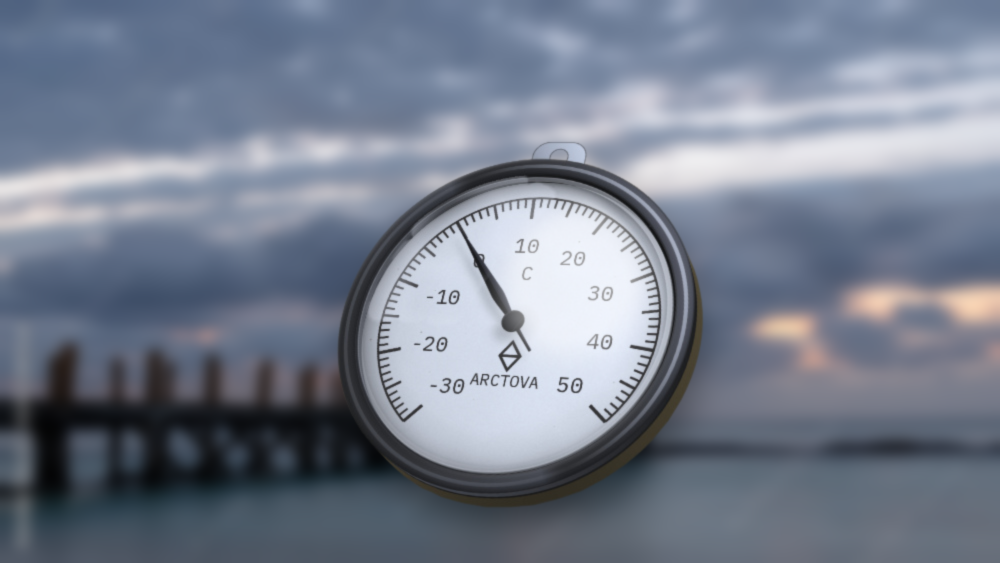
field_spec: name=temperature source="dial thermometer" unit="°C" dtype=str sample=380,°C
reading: 0,°C
